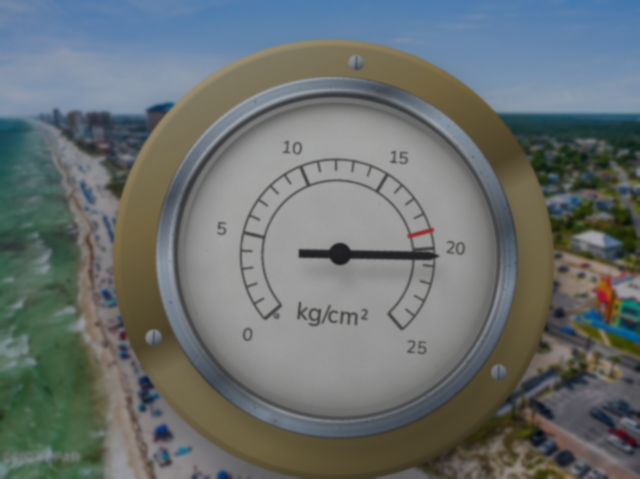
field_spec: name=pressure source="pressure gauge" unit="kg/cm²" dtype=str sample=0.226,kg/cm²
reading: 20.5,kg/cm²
